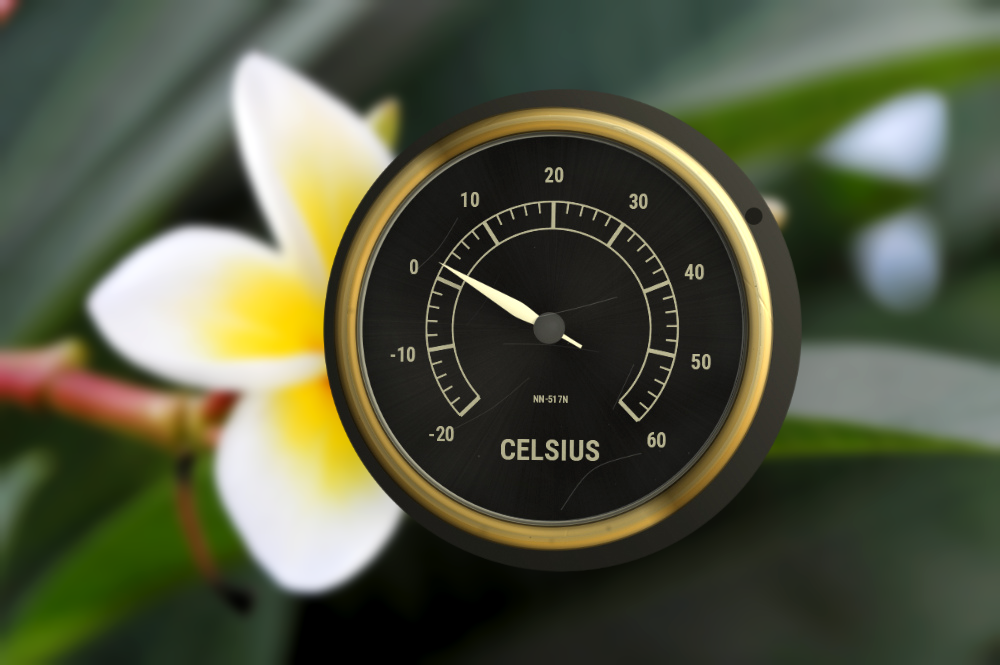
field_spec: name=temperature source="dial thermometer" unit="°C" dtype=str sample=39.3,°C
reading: 2,°C
